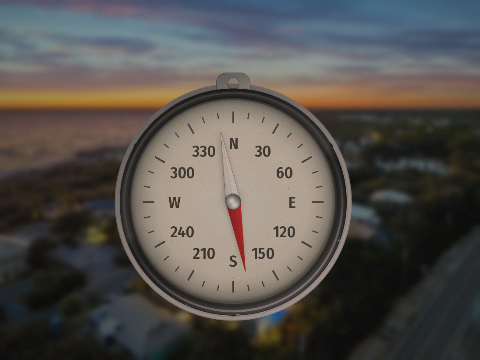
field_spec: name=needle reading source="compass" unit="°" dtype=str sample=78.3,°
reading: 170,°
